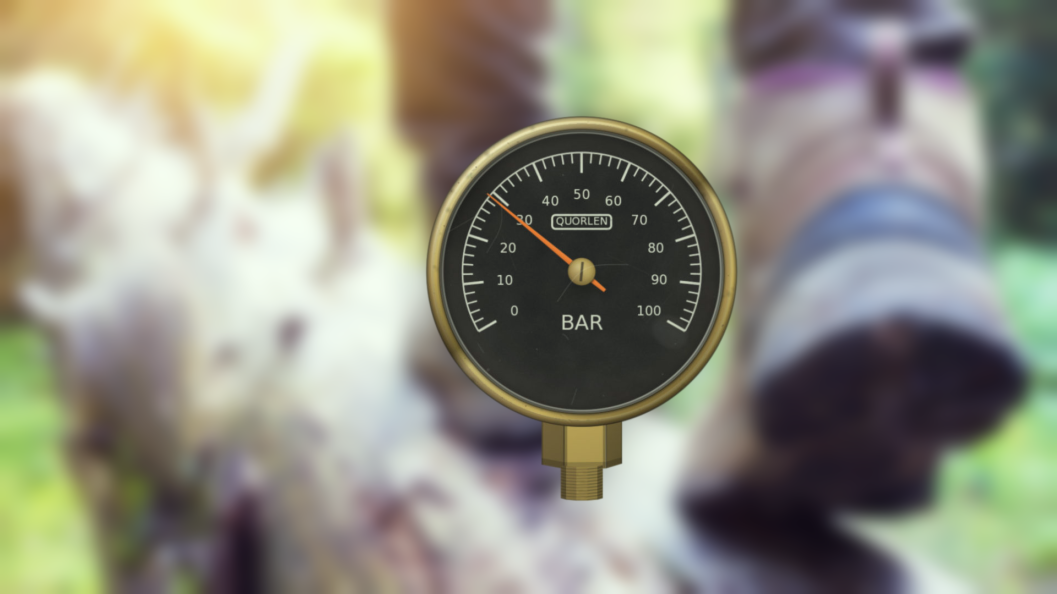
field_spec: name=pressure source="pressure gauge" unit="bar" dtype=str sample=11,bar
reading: 29,bar
